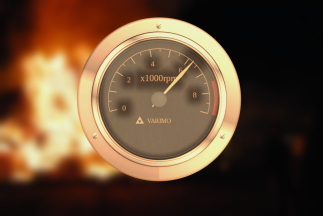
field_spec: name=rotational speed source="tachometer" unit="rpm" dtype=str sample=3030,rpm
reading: 6250,rpm
